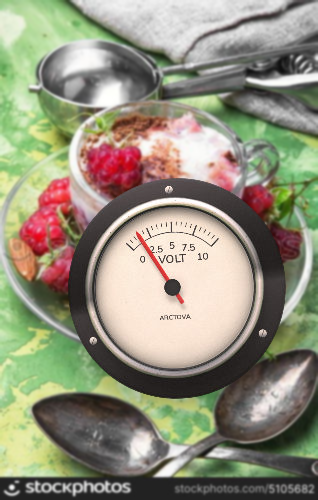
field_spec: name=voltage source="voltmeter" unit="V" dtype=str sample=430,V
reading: 1.5,V
